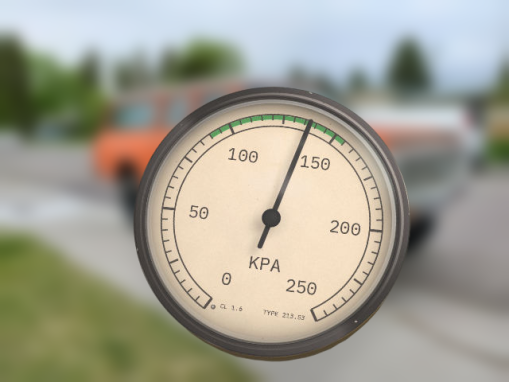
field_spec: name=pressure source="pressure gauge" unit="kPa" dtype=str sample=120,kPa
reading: 137.5,kPa
